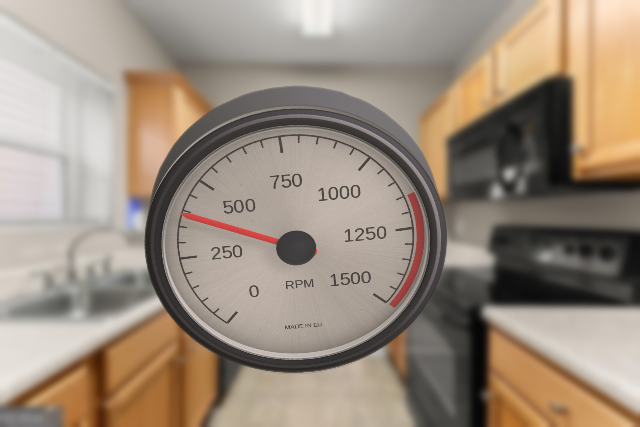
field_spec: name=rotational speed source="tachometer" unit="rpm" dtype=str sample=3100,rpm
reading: 400,rpm
